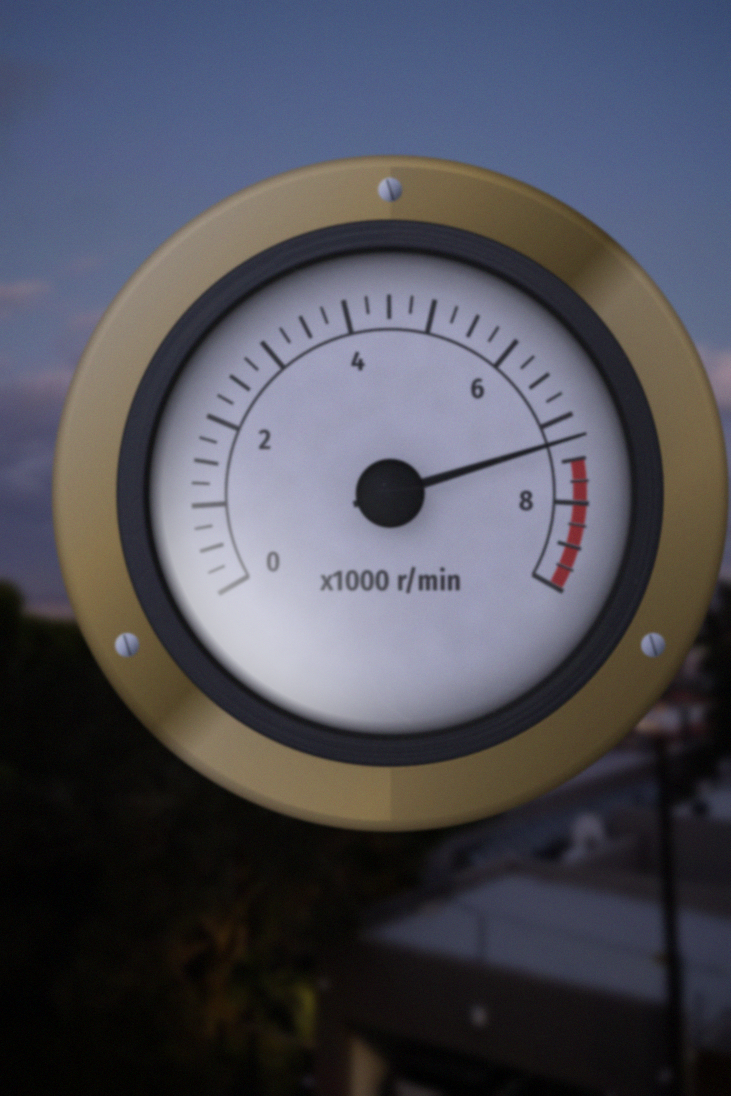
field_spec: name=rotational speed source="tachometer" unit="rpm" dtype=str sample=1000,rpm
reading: 7250,rpm
